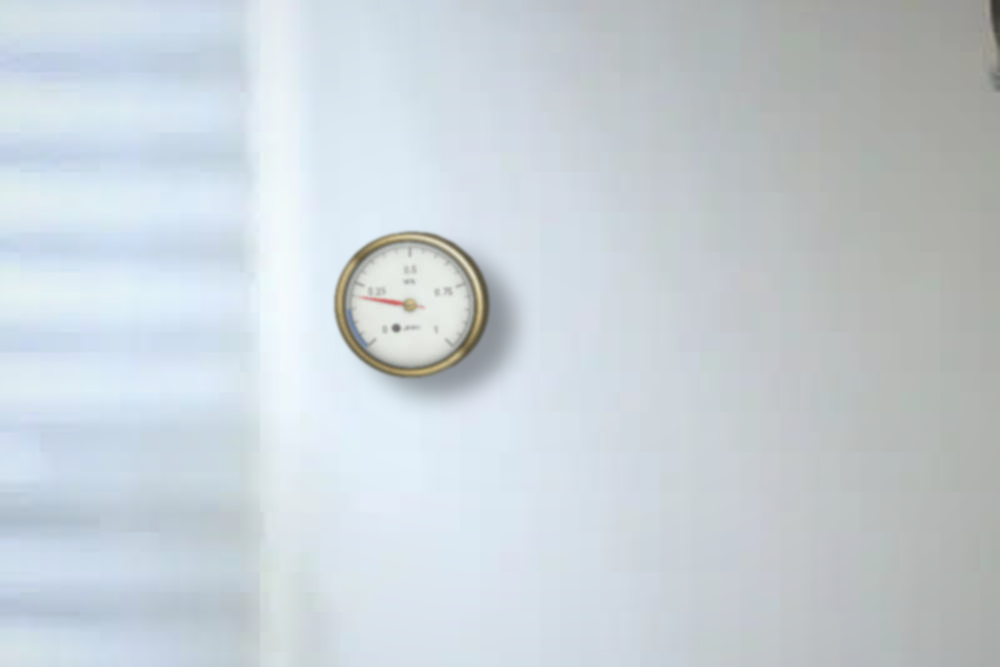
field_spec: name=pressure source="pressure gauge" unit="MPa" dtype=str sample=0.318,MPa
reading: 0.2,MPa
